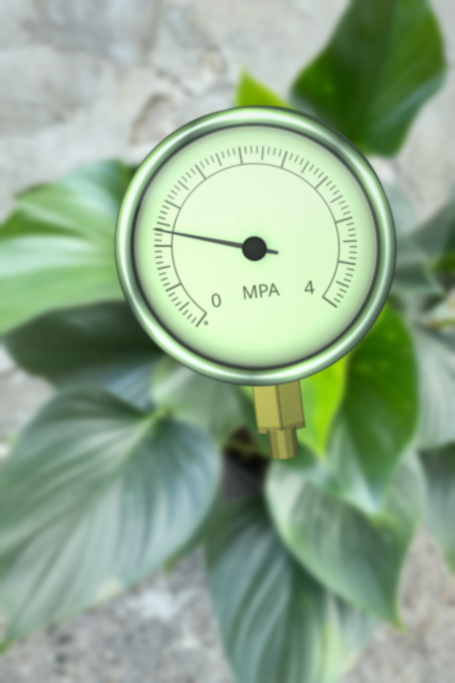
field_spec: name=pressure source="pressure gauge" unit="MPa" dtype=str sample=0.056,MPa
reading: 0.95,MPa
